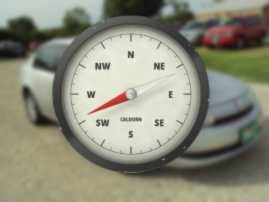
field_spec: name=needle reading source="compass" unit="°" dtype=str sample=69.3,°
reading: 245,°
